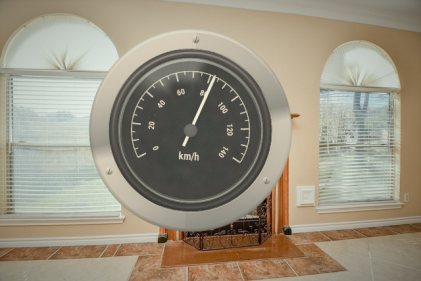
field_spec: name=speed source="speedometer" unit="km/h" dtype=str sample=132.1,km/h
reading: 82.5,km/h
